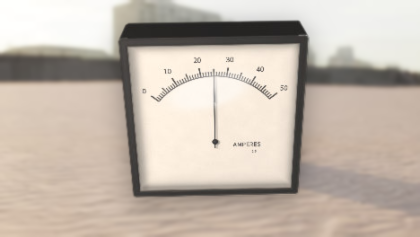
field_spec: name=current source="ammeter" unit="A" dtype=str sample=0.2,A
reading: 25,A
